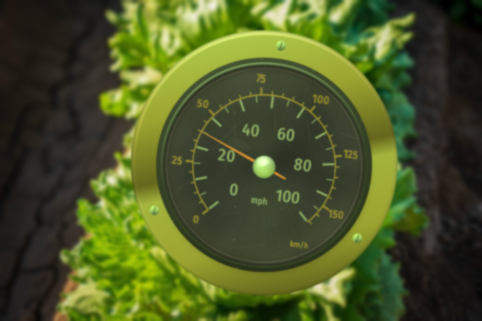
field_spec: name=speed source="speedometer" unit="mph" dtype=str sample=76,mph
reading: 25,mph
